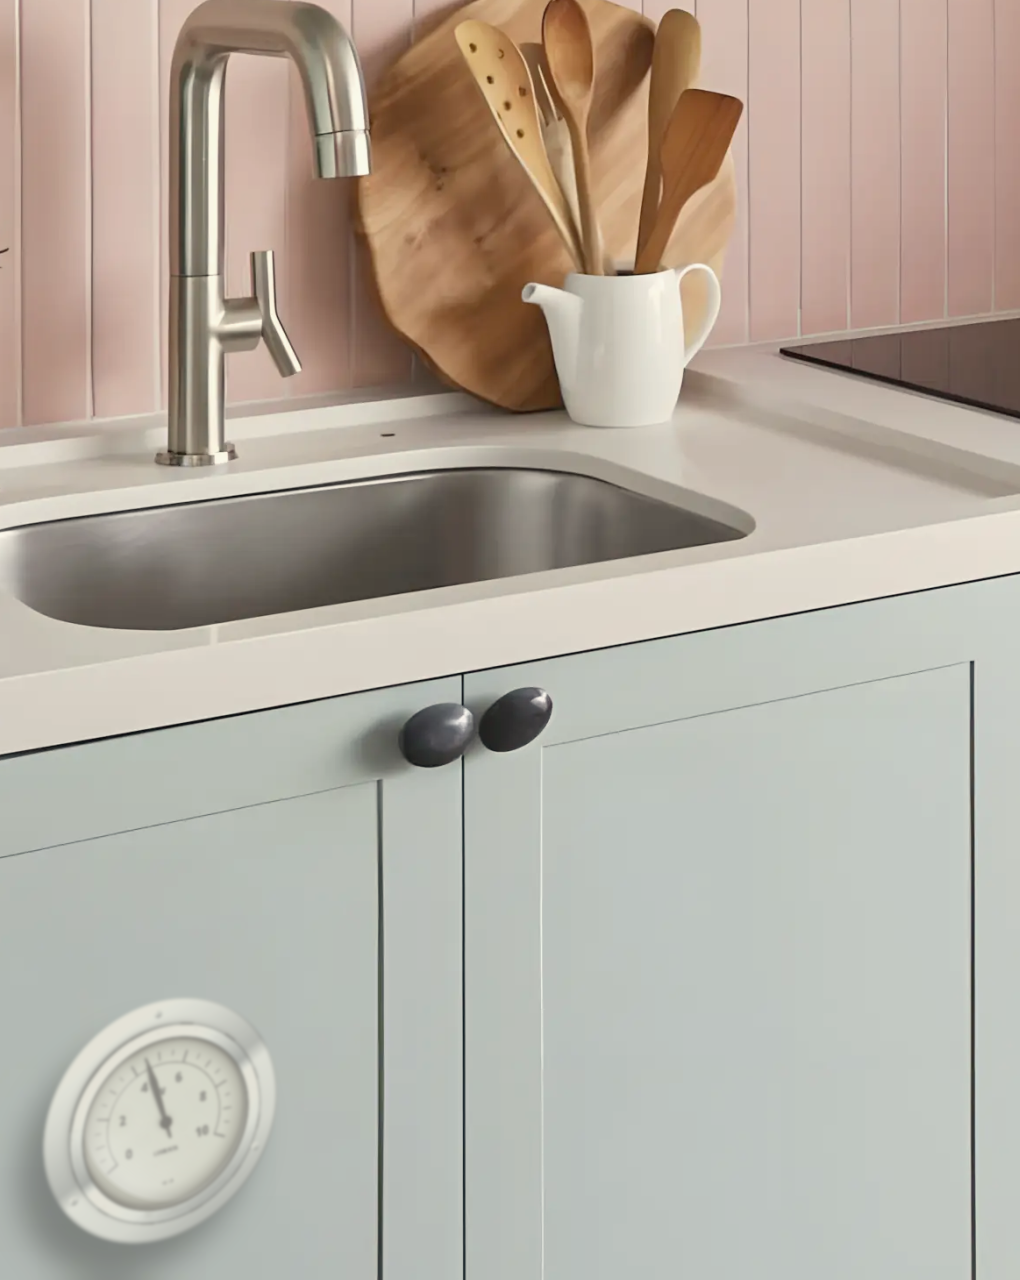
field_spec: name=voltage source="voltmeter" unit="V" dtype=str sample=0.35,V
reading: 4.5,V
